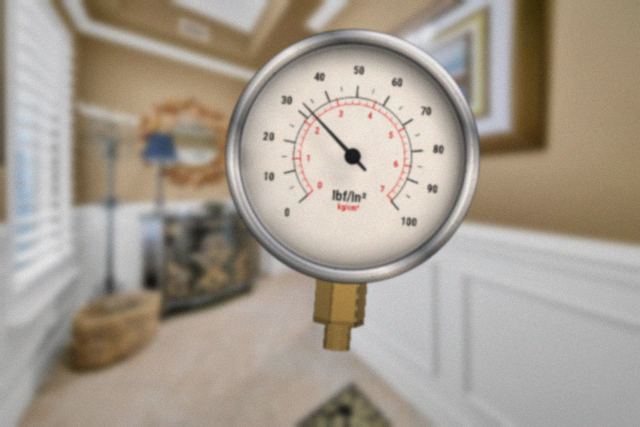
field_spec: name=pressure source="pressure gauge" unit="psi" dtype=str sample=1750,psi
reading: 32.5,psi
